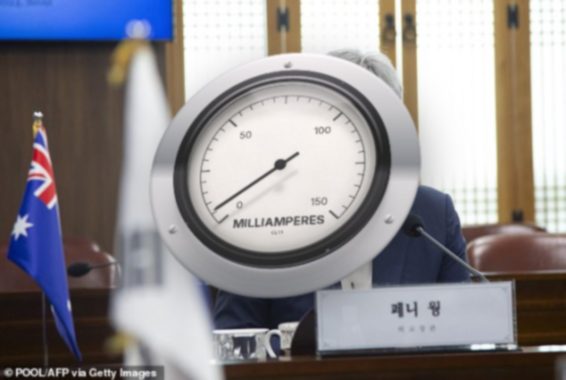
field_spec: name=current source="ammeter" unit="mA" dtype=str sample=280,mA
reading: 5,mA
